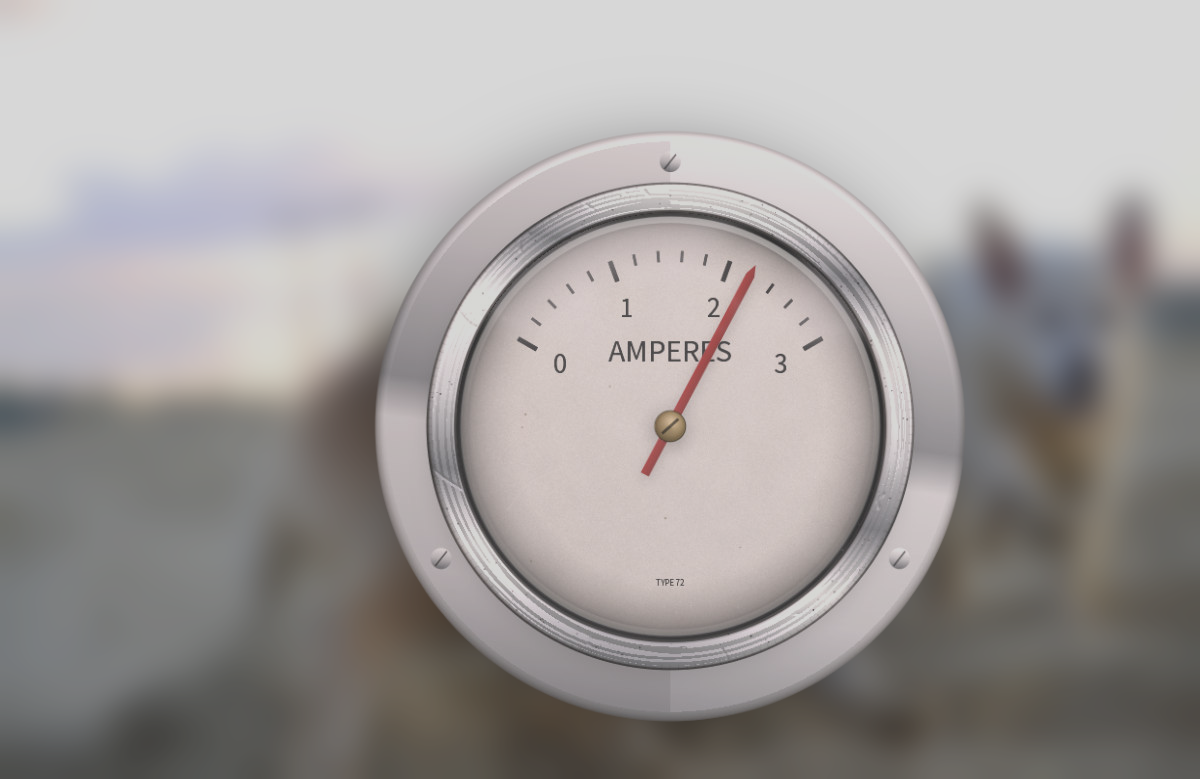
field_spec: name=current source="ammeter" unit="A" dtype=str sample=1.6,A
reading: 2.2,A
